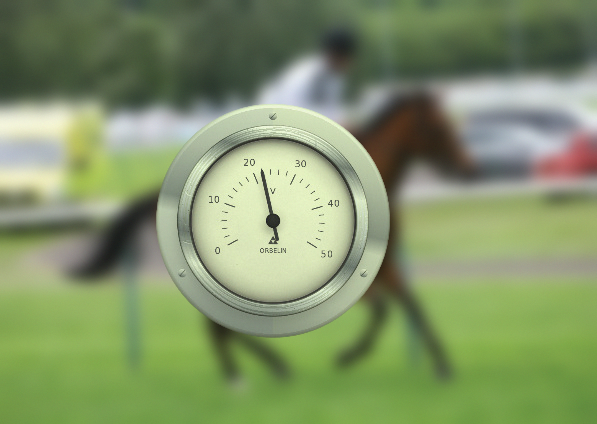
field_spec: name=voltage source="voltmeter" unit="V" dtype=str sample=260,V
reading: 22,V
